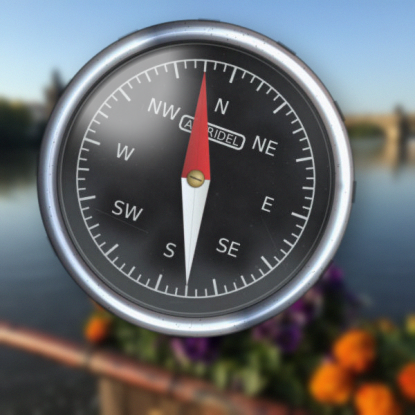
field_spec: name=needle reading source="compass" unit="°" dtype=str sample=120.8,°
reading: 345,°
